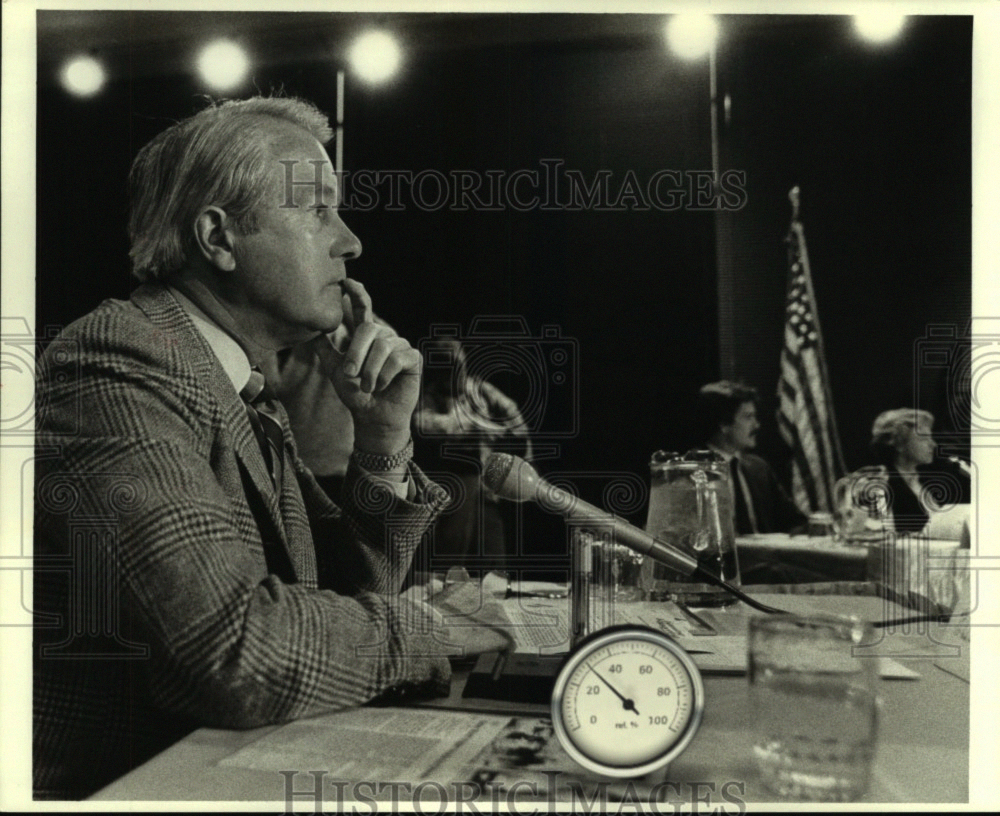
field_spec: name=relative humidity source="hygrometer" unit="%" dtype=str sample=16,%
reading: 30,%
